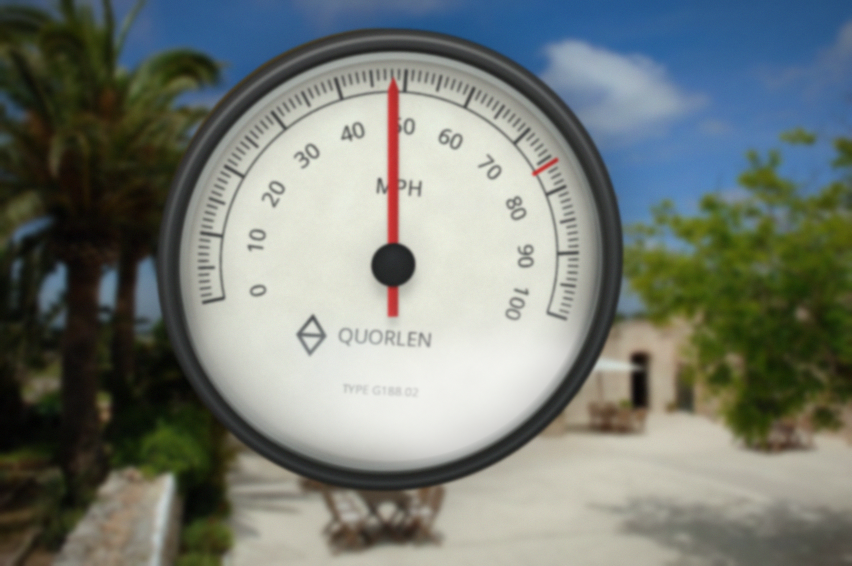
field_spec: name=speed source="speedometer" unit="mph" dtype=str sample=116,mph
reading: 48,mph
